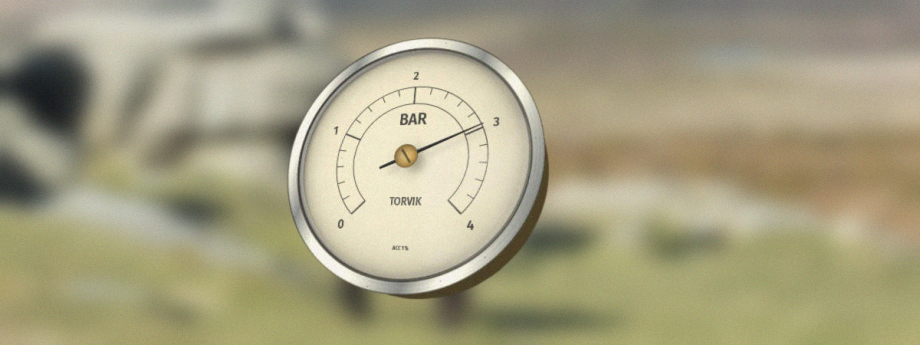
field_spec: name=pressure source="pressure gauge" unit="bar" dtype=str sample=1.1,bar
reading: 3,bar
